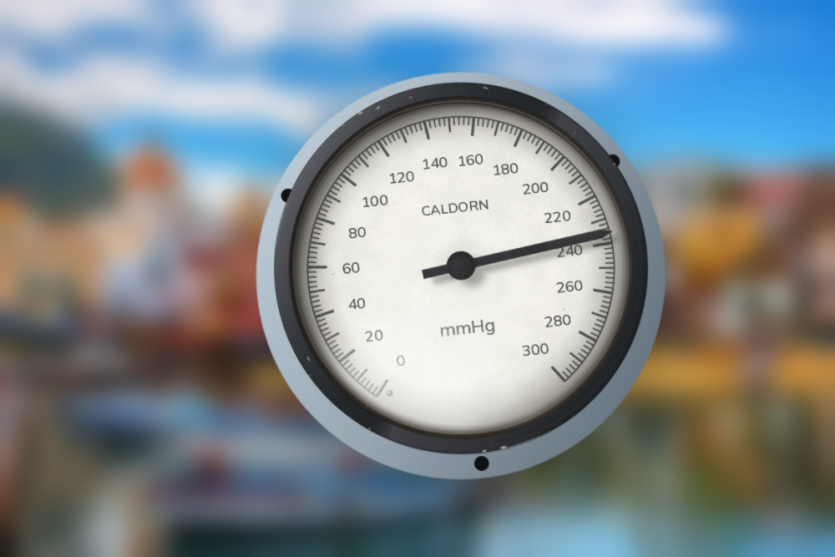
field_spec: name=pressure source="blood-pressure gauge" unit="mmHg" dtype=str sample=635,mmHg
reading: 236,mmHg
